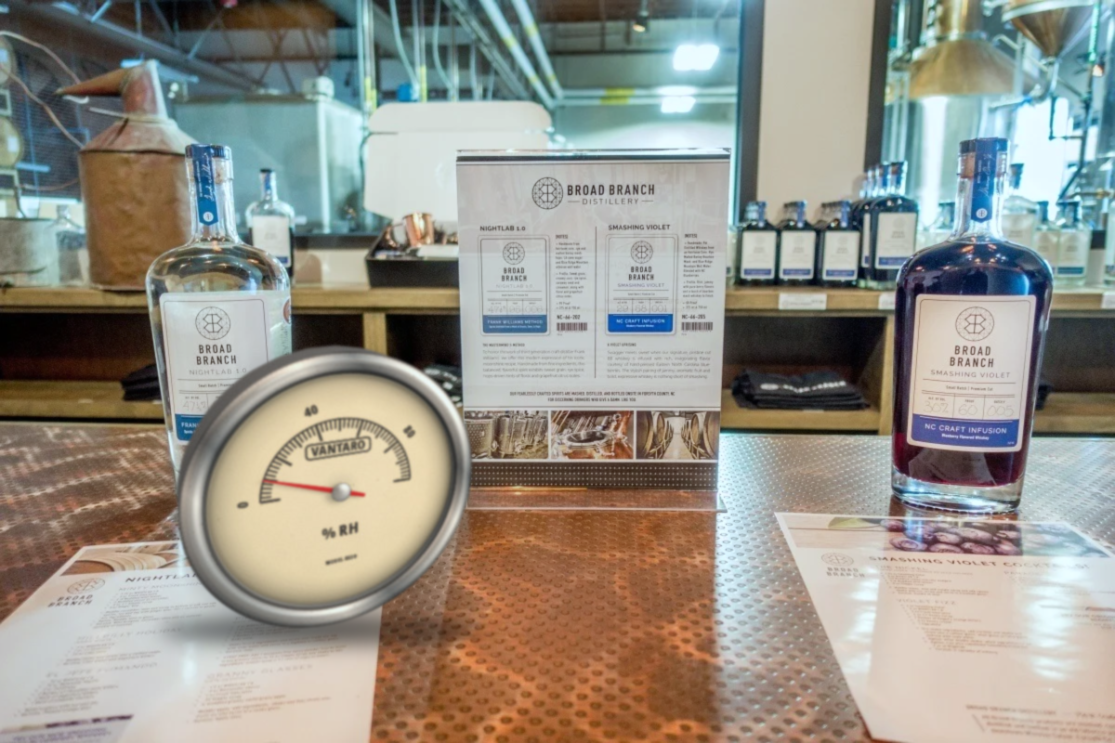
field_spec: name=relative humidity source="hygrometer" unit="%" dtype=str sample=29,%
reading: 10,%
